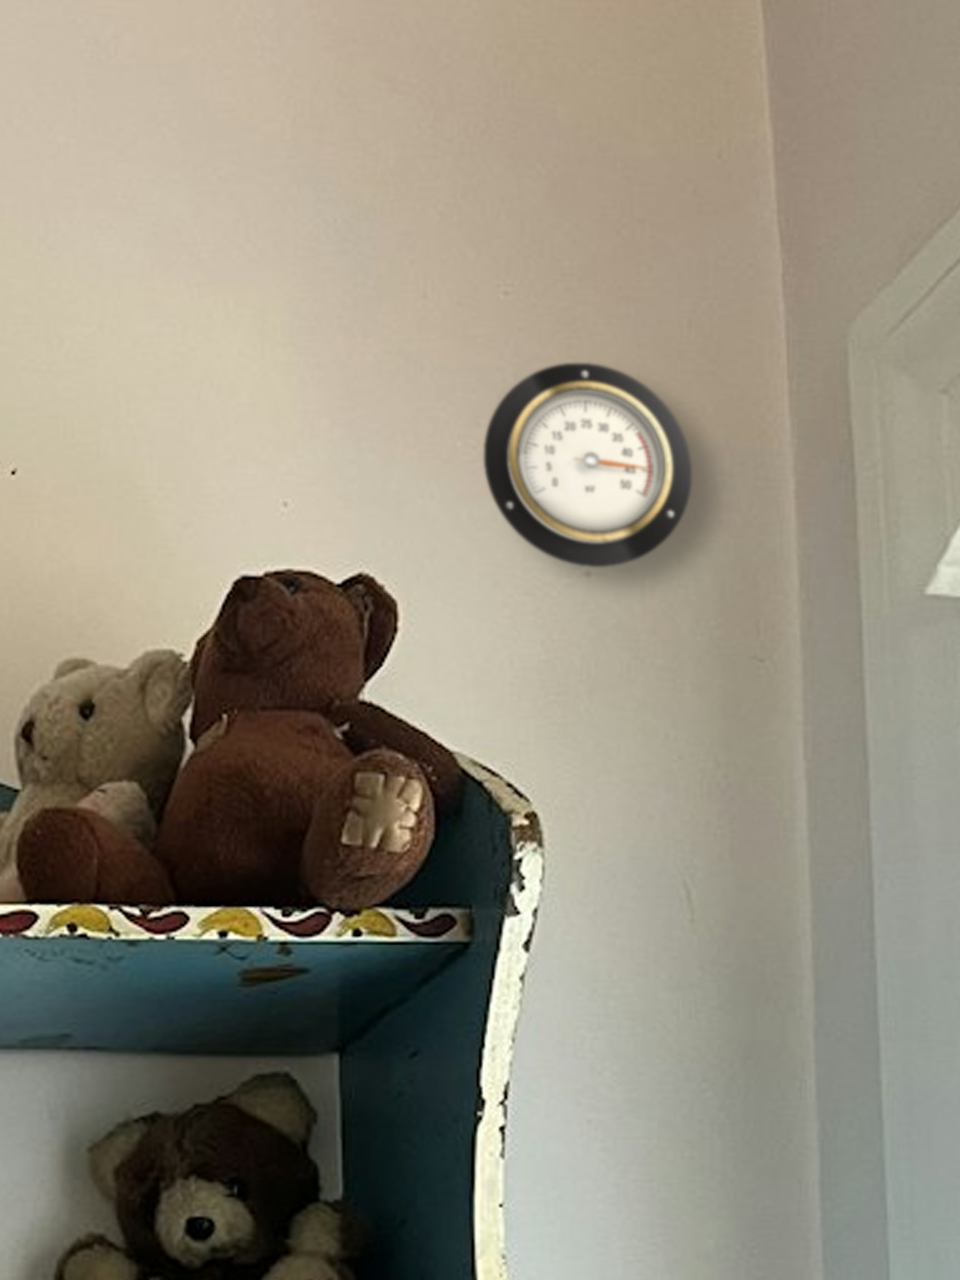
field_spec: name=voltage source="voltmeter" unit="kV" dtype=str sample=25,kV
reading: 45,kV
